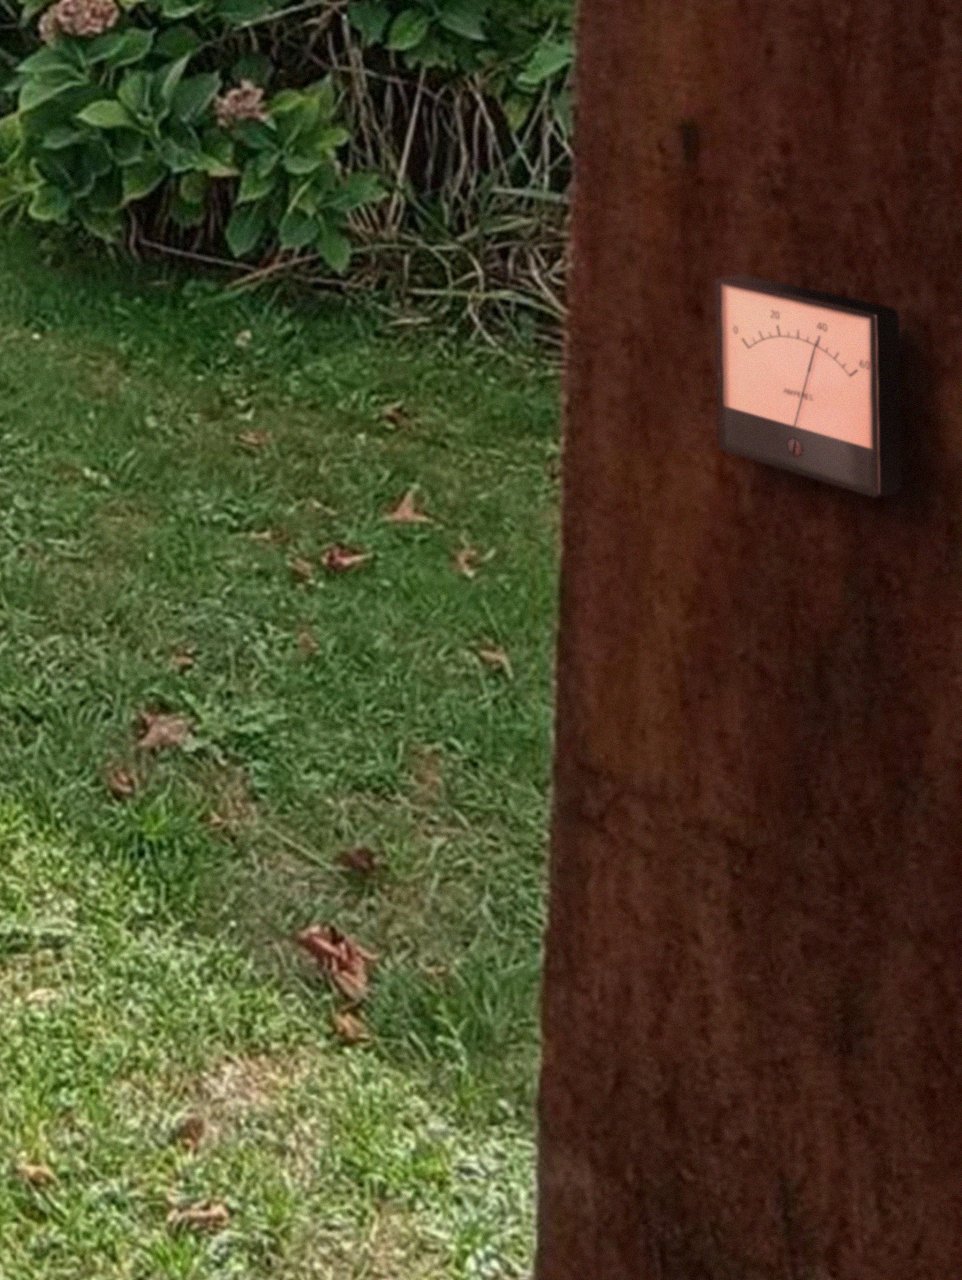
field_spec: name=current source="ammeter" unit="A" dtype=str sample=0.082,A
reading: 40,A
